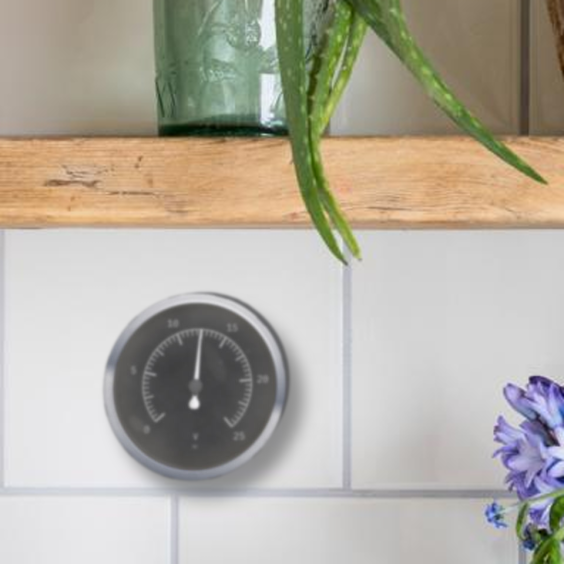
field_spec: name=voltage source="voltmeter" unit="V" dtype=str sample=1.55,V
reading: 12.5,V
